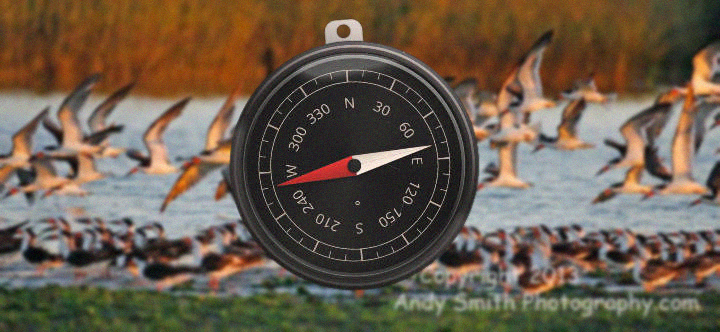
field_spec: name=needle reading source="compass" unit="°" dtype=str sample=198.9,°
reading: 260,°
